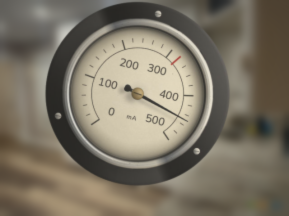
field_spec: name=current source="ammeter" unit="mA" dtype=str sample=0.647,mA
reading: 450,mA
